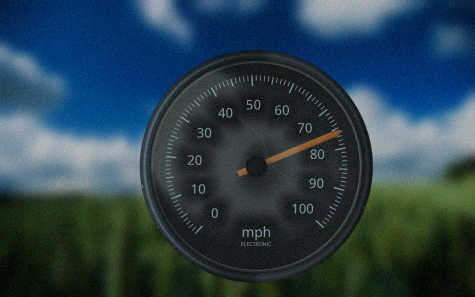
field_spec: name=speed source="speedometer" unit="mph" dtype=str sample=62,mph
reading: 76,mph
